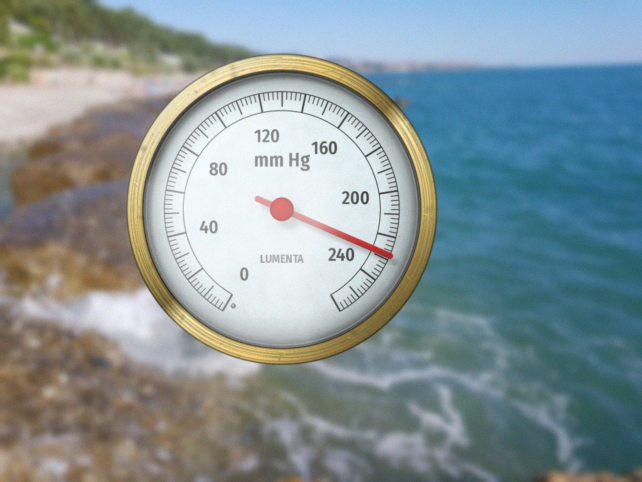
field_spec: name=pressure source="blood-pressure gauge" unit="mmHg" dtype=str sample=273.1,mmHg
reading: 228,mmHg
